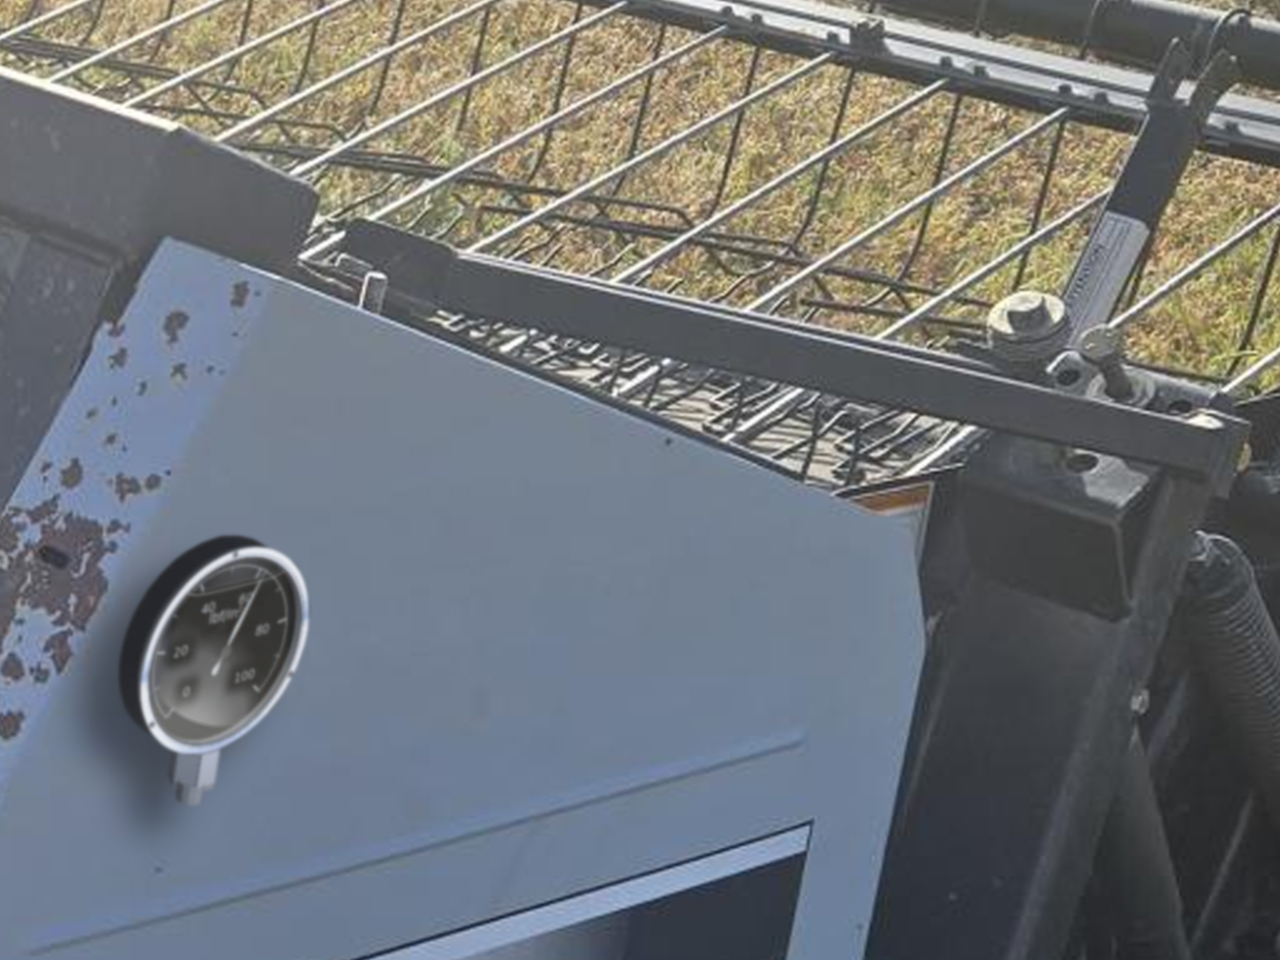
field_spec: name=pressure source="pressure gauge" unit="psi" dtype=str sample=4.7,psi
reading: 60,psi
